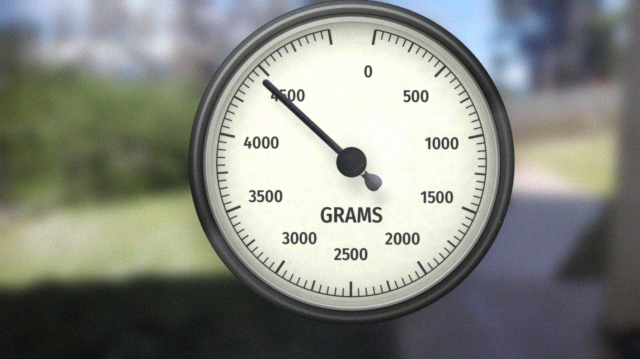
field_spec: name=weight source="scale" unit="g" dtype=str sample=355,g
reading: 4450,g
